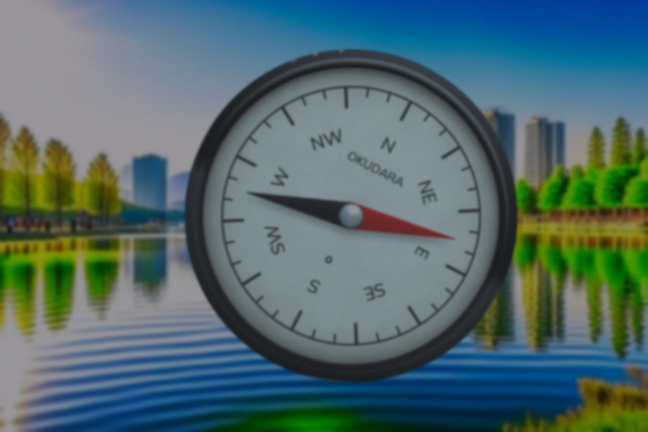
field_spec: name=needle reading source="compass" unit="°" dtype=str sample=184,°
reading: 75,°
